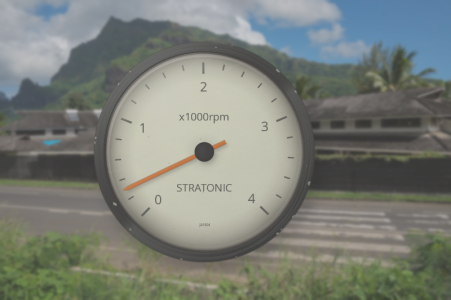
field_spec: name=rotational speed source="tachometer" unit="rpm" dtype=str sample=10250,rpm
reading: 300,rpm
